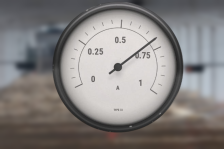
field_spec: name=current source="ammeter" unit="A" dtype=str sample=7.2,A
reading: 0.7,A
